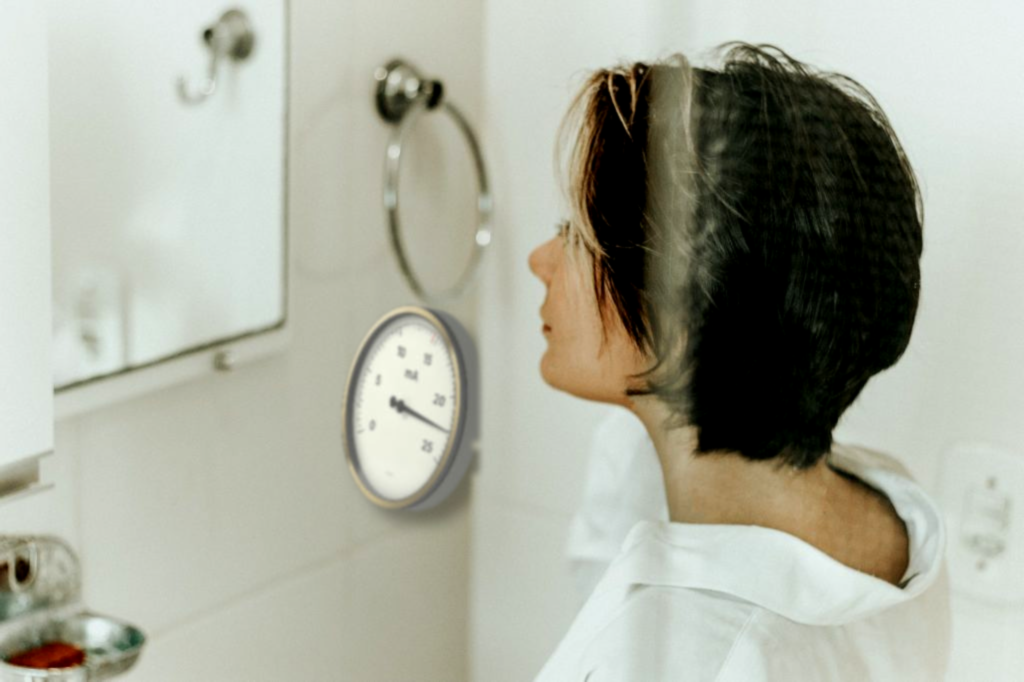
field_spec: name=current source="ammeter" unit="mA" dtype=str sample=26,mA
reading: 22.5,mA
